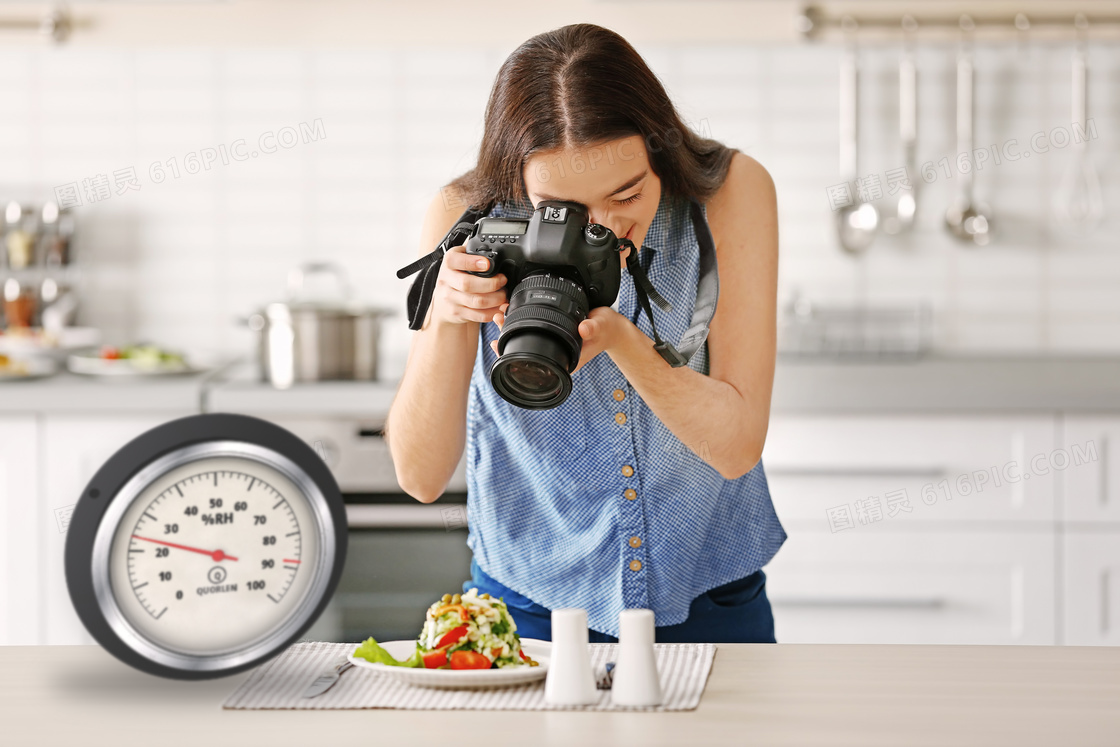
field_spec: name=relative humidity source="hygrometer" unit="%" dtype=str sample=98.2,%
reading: 24,%
